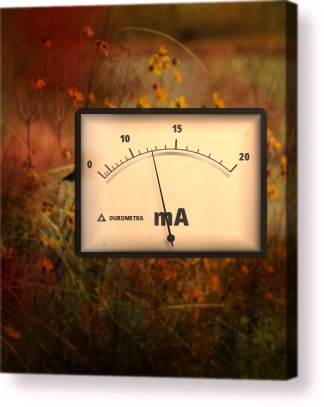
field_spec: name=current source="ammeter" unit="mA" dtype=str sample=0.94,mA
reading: 12.5,mA
